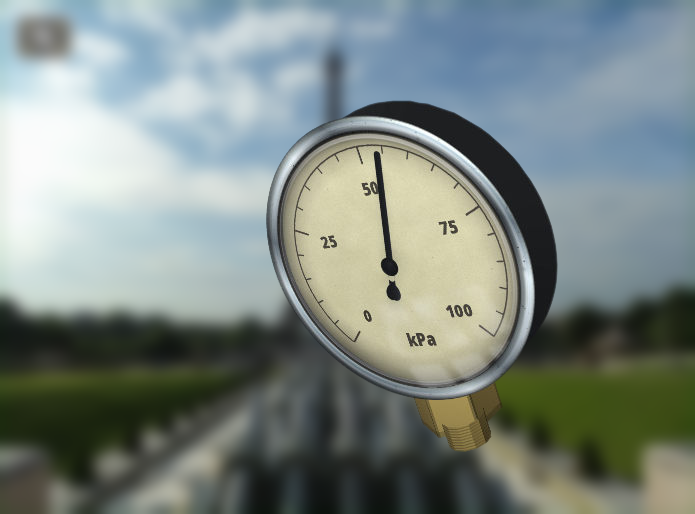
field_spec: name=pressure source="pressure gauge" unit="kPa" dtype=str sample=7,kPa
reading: 55,kPa
